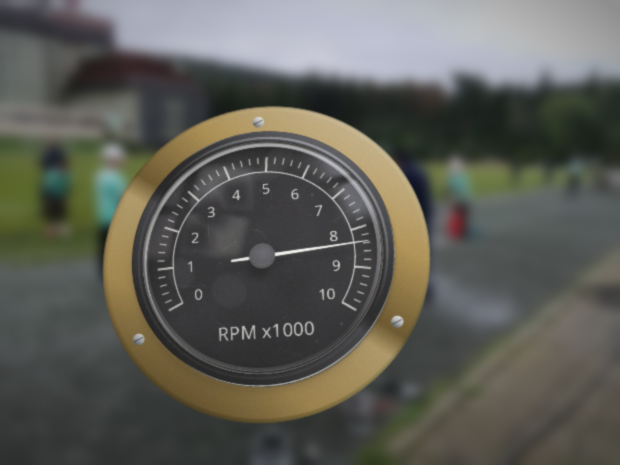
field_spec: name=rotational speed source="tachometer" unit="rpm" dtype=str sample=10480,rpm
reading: 8400,rpm
